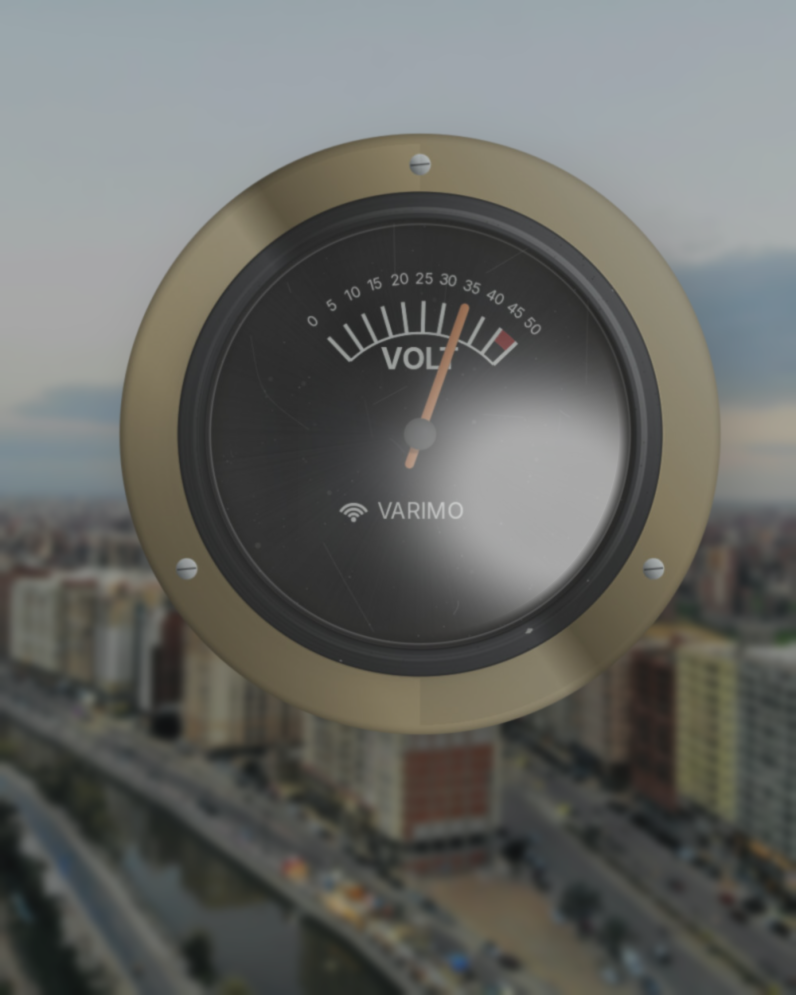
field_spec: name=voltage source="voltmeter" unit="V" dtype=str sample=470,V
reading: 35,V
